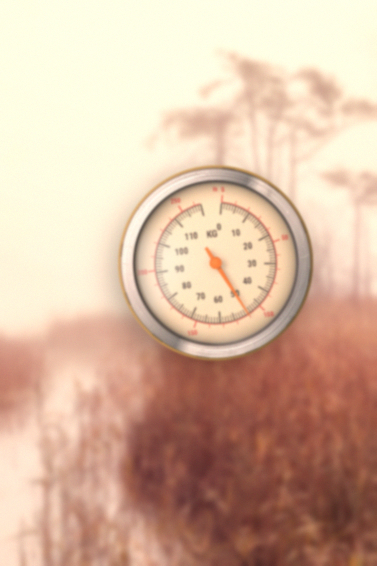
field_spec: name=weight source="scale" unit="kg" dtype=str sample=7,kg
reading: 50,kg
